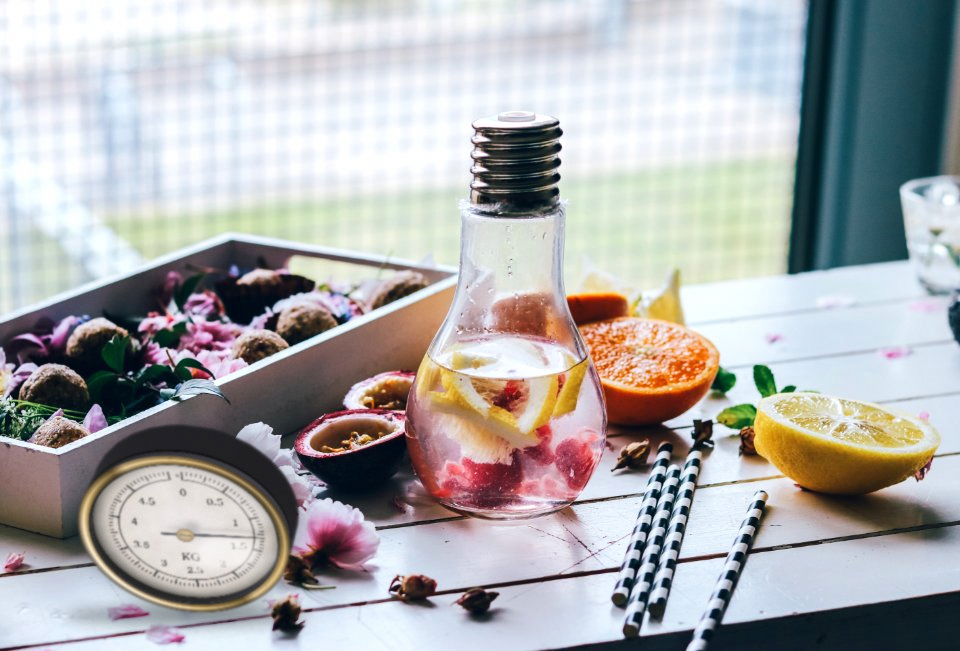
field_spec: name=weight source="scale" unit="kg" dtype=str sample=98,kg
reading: 1.25,kg
